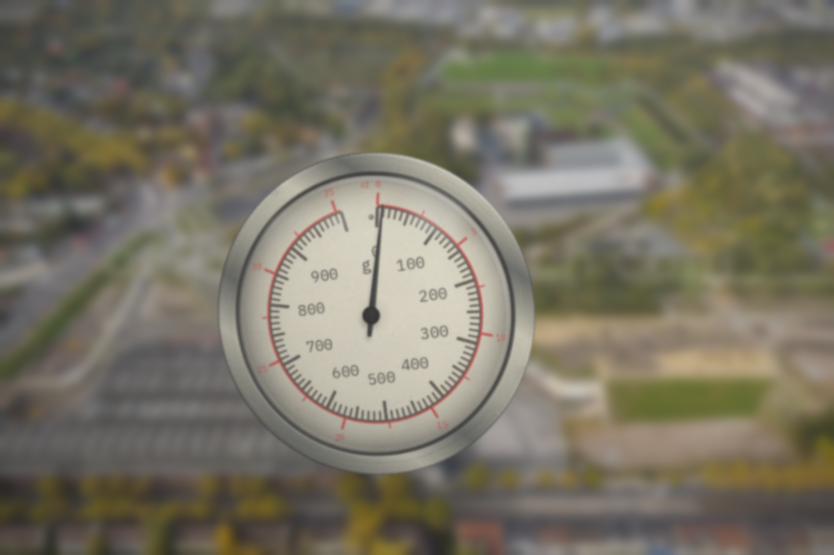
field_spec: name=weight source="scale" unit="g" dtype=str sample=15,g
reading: 10,g
